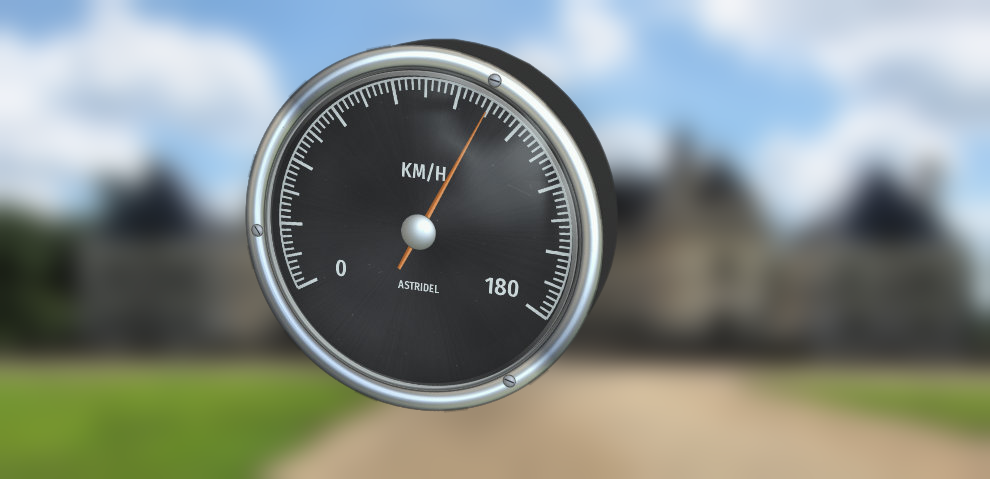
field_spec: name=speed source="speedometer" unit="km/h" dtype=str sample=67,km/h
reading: 110,km/h
